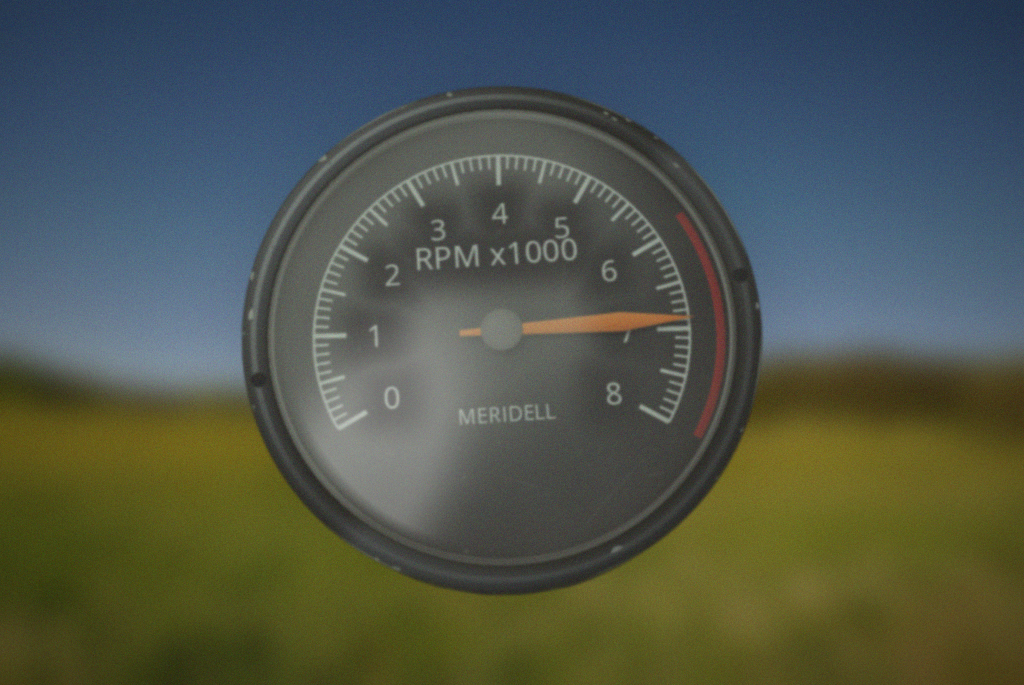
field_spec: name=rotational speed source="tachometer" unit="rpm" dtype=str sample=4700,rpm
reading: 6900,rpm
